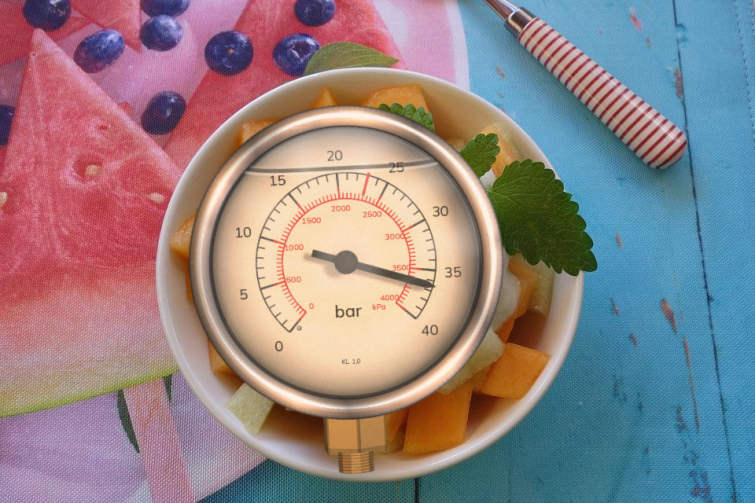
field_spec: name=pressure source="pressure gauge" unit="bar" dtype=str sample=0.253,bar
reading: 36.5,bar
